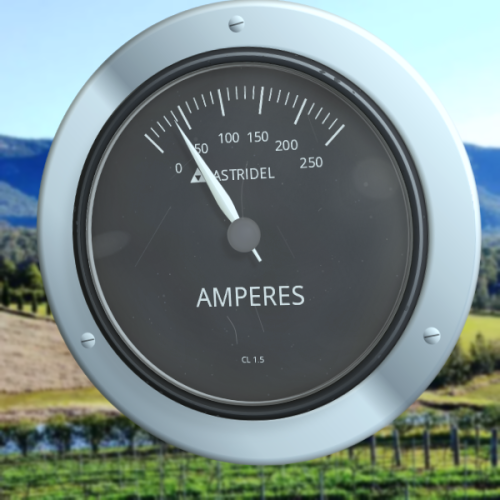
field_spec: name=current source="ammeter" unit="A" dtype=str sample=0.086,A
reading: 40,A
